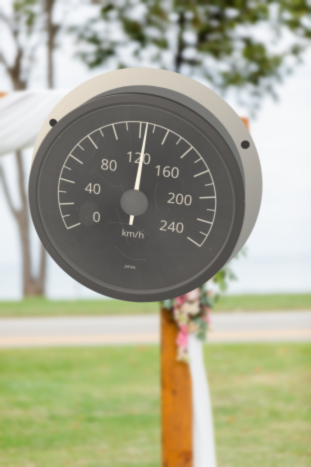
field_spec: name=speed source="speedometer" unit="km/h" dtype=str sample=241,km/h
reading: 125,km/h
